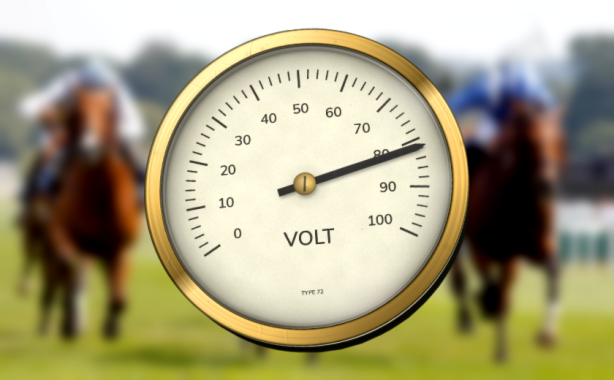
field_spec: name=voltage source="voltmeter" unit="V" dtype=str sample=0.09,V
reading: 82,V
